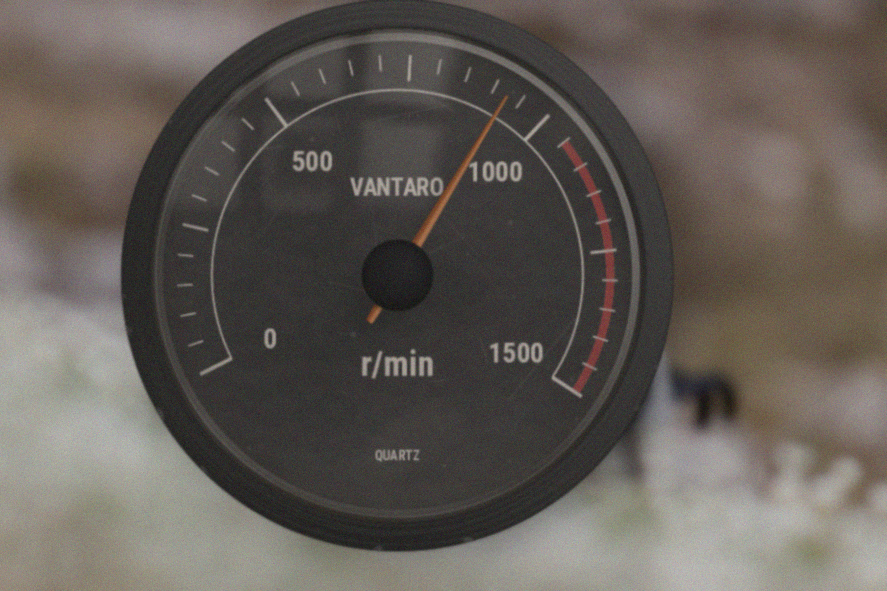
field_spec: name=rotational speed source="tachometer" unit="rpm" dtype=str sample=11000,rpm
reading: 925,rpm
